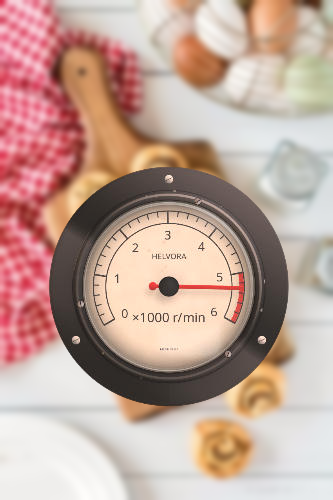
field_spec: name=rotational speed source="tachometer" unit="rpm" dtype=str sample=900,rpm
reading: 5300,rpm
